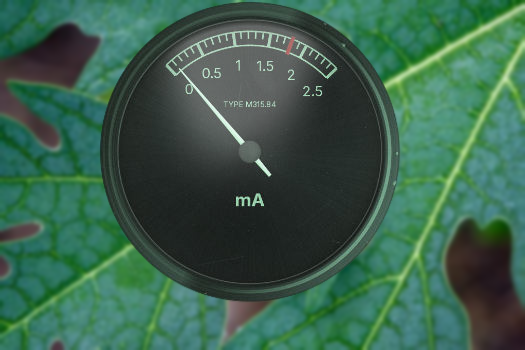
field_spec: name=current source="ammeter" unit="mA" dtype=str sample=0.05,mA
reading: 0.1,mA
